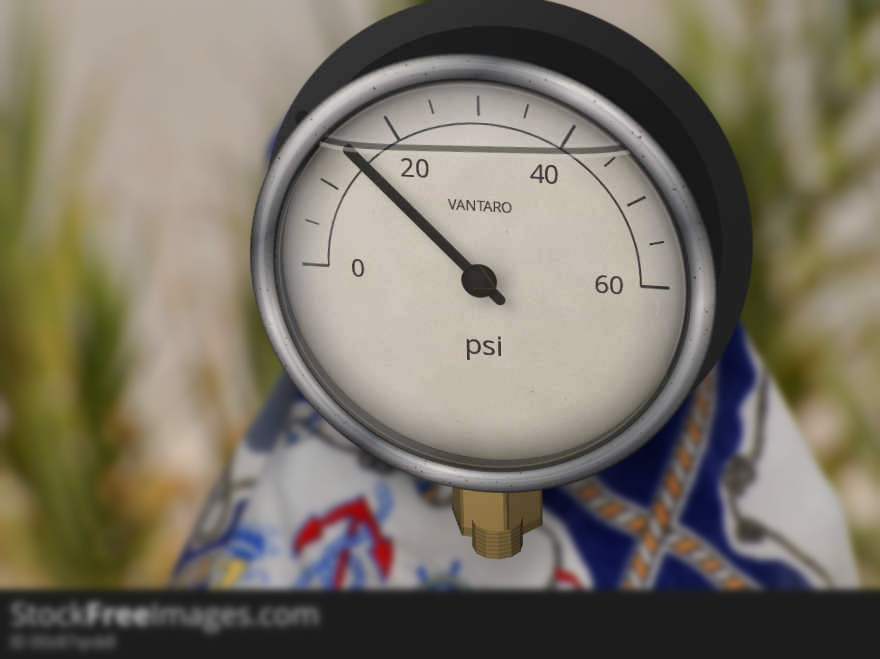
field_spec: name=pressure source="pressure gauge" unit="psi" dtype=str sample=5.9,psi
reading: 15,psi
